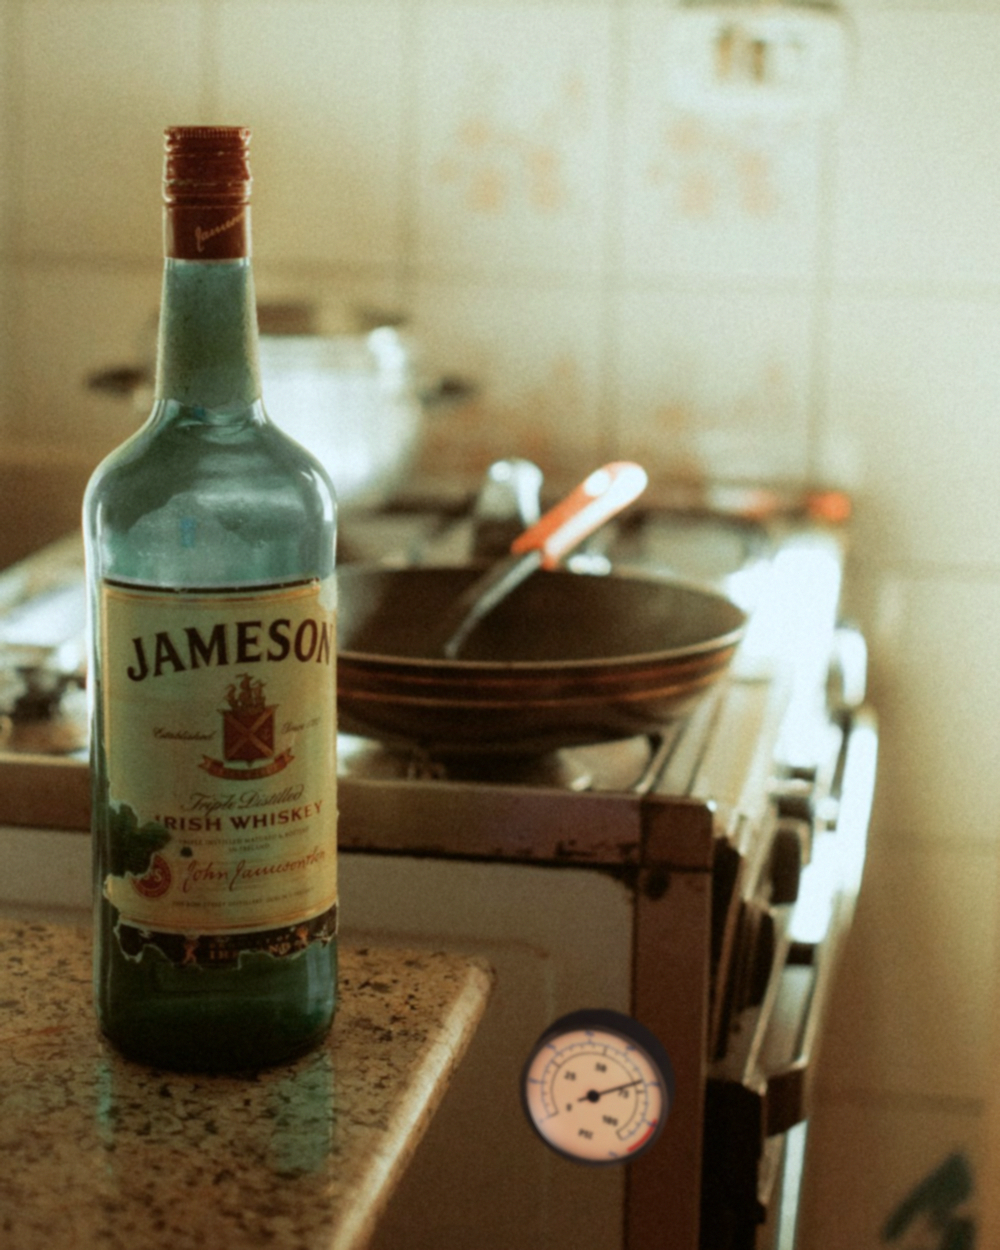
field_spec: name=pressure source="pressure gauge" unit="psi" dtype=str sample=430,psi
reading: 70,psi
